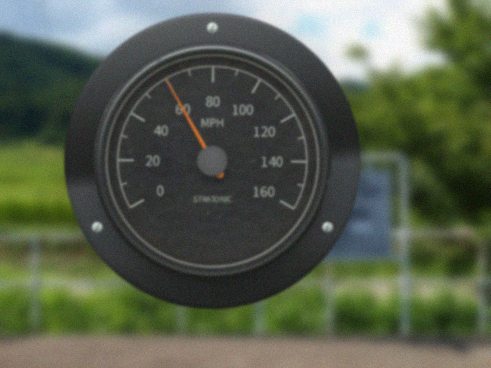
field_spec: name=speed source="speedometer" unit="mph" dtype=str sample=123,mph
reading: 60,mph
